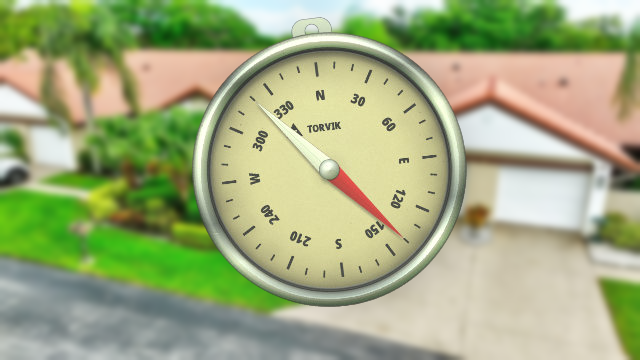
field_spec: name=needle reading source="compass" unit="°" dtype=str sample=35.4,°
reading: 140,°
